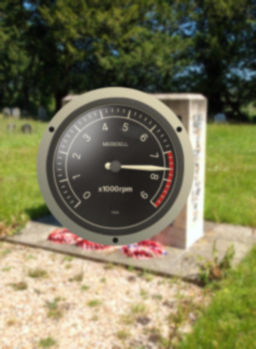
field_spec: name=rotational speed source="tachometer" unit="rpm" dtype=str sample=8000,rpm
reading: 7600,rpm
